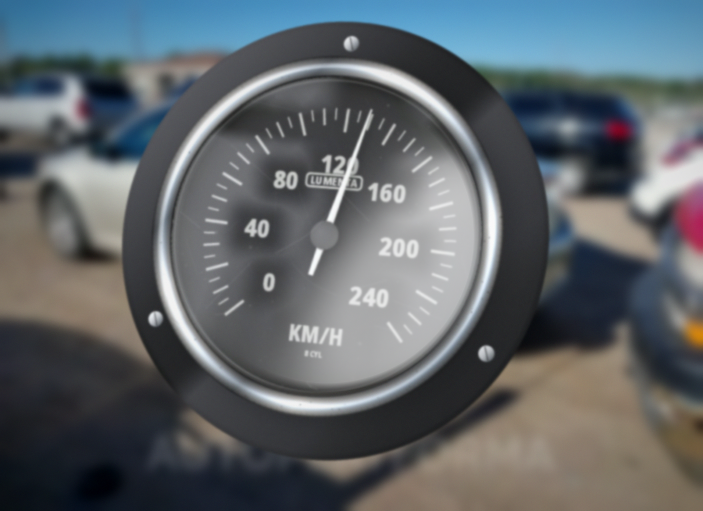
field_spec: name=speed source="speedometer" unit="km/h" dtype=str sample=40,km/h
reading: 130,km/h
